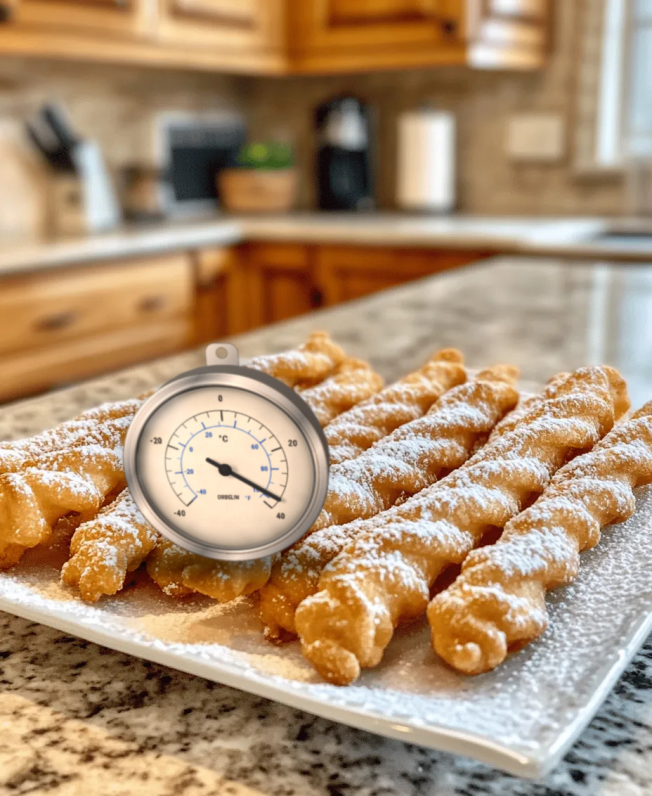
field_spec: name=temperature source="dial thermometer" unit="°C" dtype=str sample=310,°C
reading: 36,°C
